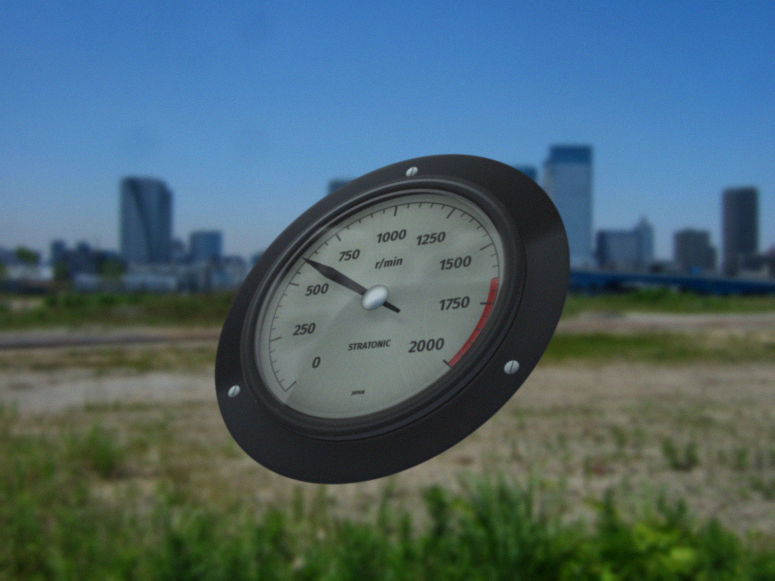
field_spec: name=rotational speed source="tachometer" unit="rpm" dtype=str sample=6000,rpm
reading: 600,rpm
